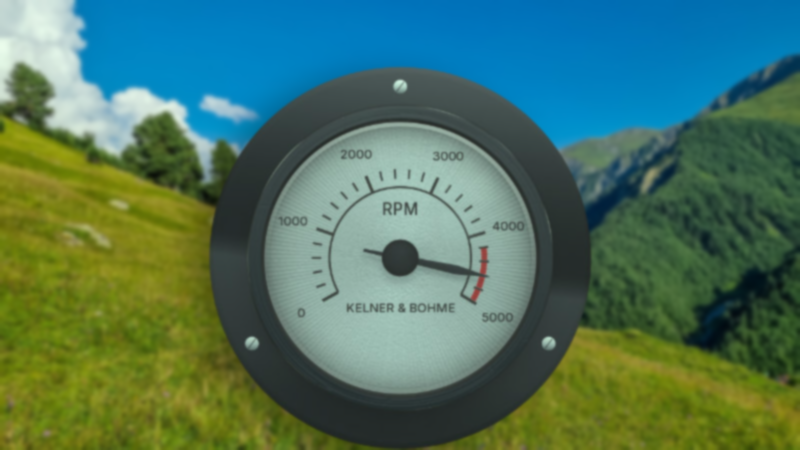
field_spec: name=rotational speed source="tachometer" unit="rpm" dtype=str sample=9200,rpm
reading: 4600,rpm
